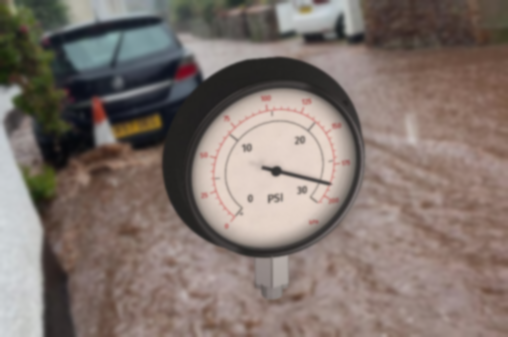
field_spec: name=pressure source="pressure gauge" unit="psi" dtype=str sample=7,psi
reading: 27.5,psi
